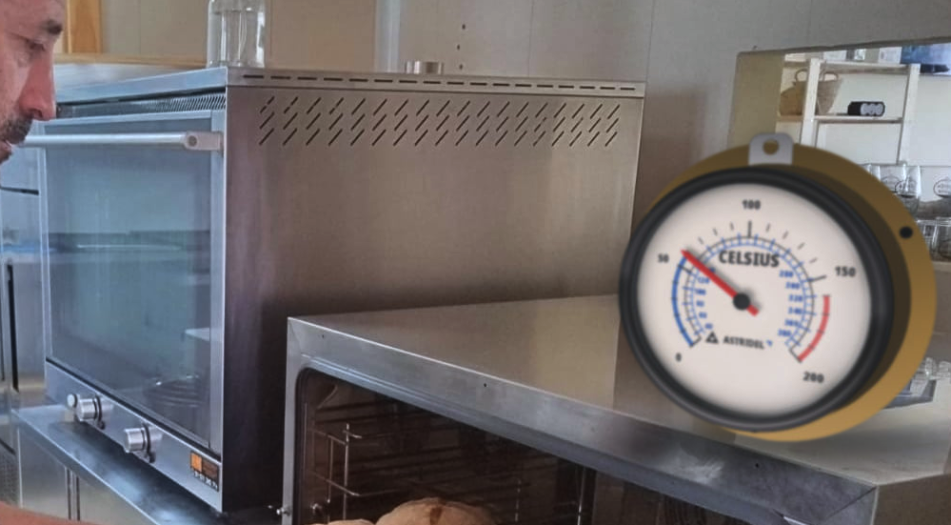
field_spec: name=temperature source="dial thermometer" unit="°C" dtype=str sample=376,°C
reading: 60,°C
